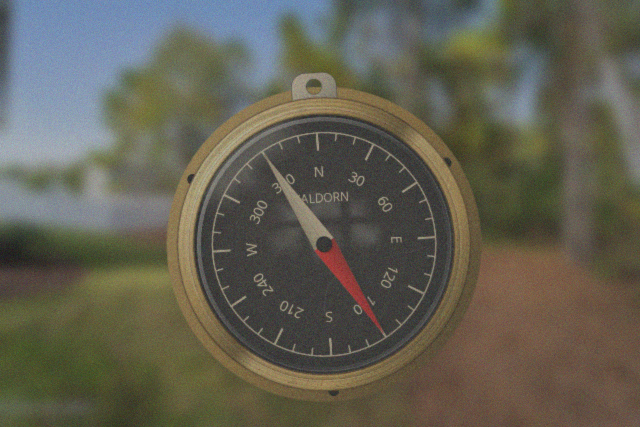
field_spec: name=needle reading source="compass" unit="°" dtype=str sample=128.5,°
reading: 150,°
